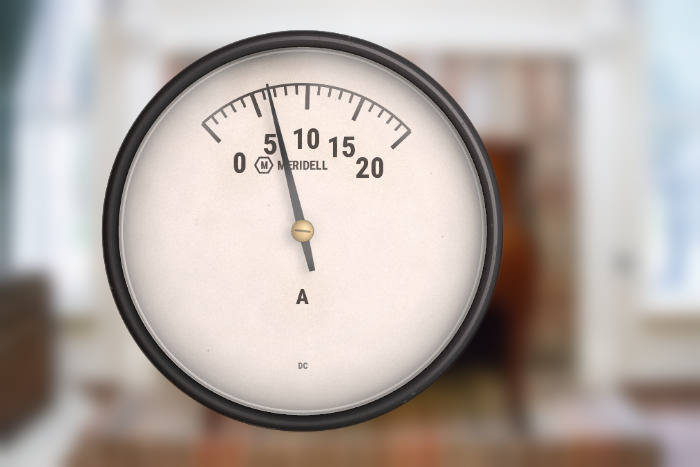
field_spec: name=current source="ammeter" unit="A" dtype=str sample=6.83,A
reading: 6.5,A
